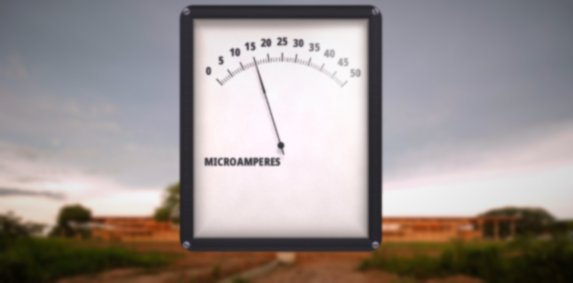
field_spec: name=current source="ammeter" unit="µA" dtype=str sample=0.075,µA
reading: 15,µA
